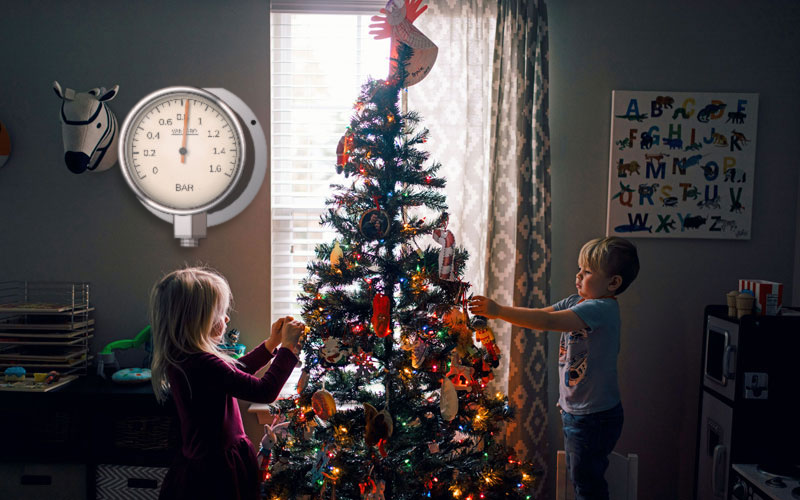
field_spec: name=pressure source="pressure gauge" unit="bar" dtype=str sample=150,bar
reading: 0.85,bar
